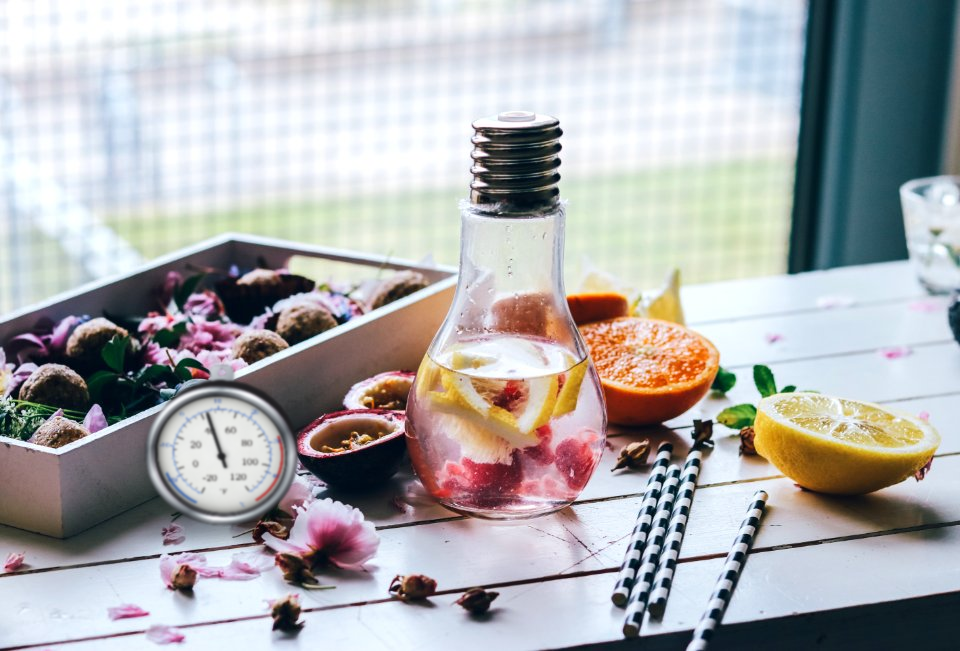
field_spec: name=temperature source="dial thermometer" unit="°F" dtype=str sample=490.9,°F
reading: 44,°F
